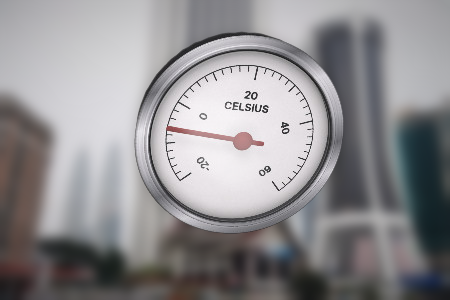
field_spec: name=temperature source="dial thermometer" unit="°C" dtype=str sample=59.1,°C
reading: -6,°C
